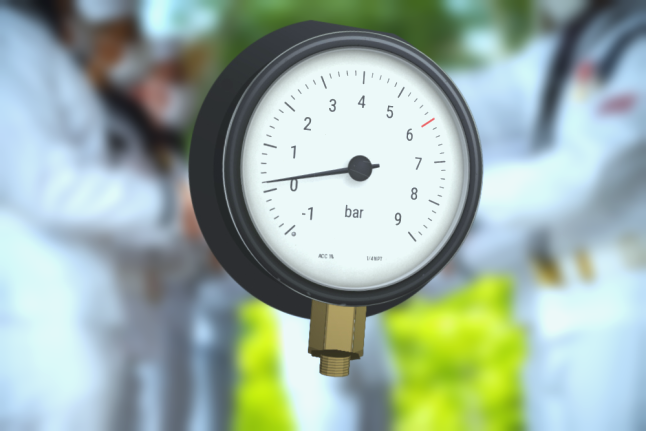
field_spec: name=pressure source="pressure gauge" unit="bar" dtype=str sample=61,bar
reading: 0.2,bar
